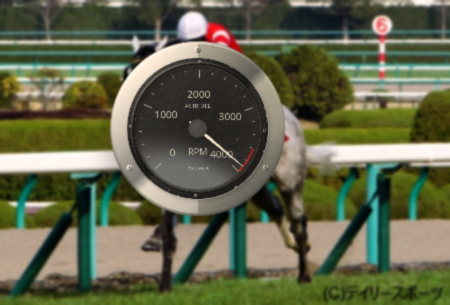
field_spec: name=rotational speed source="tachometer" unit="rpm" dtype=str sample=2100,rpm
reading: 3900,rpm
